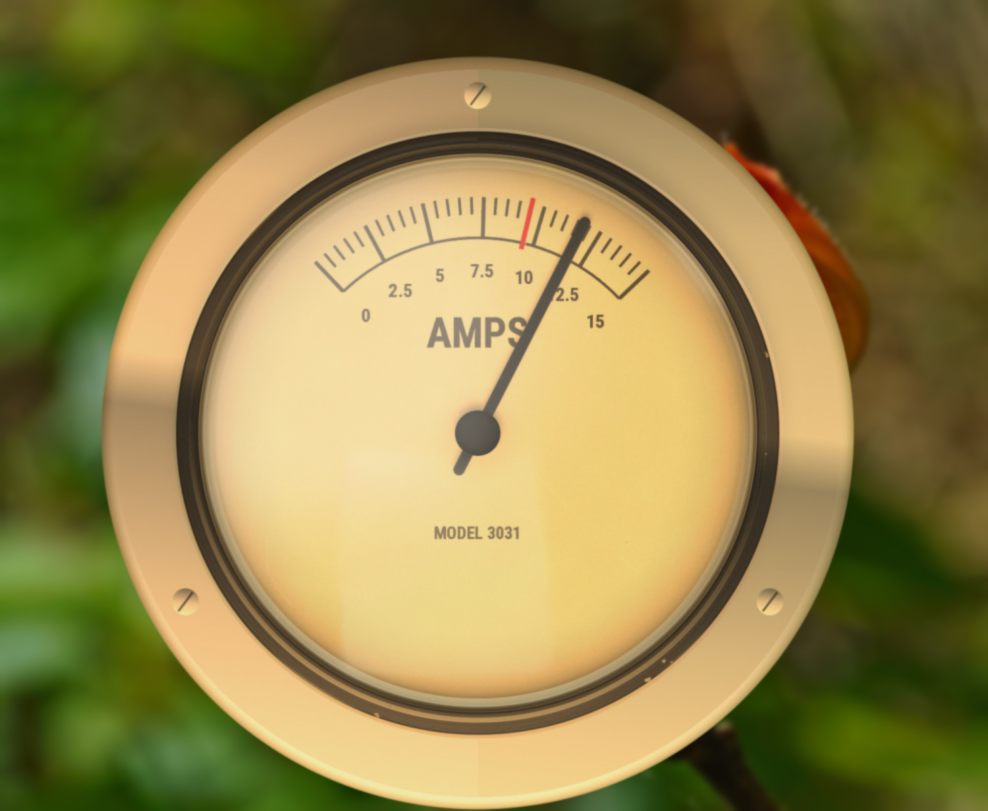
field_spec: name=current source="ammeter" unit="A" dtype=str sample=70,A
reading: 11.75,A
